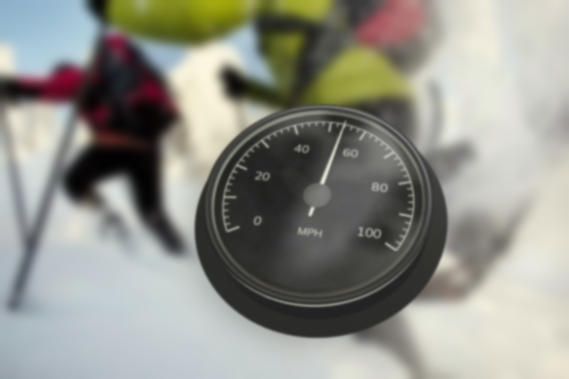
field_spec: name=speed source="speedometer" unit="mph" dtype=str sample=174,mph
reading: 54,mph
